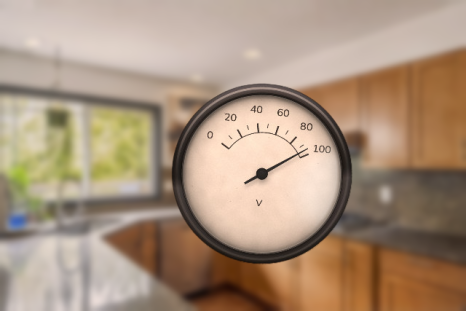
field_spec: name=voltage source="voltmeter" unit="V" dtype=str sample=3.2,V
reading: 95,V
